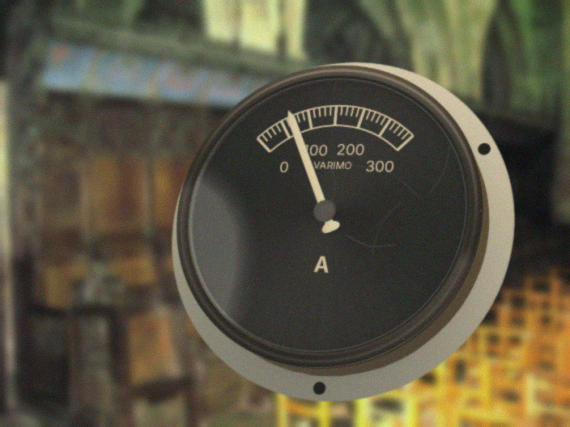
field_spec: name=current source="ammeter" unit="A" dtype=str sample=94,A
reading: 70,A
